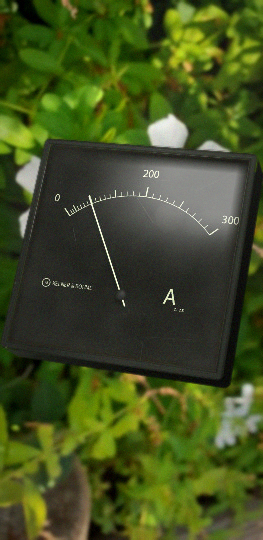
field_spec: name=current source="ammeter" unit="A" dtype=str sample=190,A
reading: 100,A
